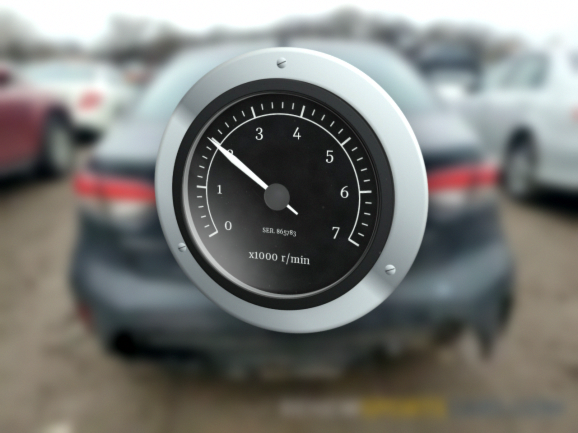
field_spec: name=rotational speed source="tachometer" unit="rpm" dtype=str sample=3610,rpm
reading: 2000,rpm
